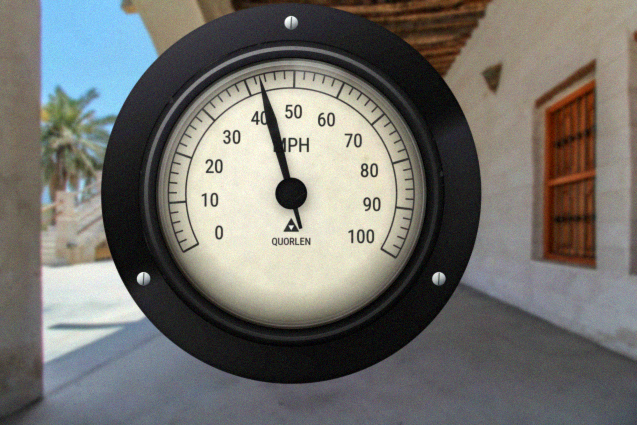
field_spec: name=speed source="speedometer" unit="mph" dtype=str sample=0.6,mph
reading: 43,mph
